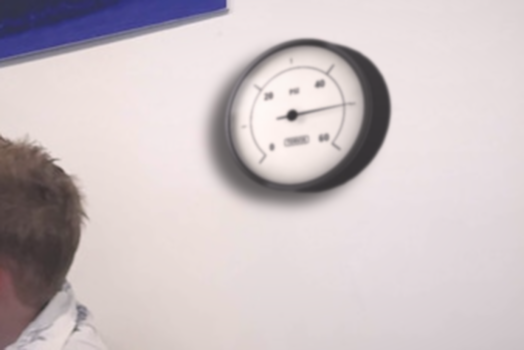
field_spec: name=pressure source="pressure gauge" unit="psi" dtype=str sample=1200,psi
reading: 50,psi
